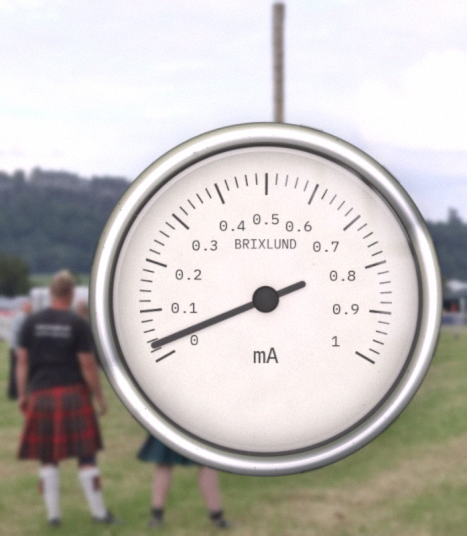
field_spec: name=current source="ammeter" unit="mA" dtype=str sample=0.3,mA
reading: 0.03,mA
